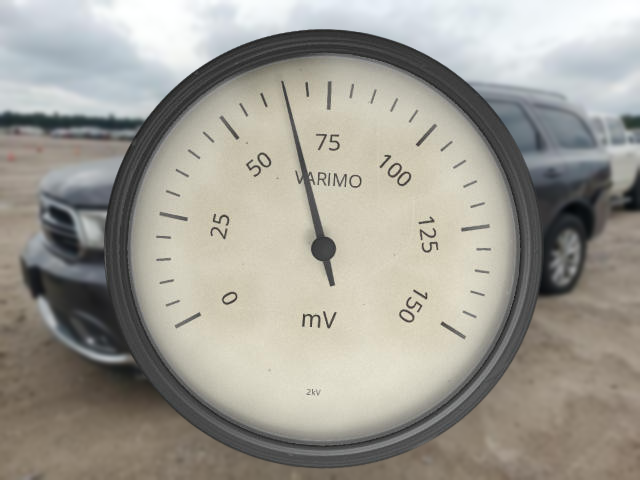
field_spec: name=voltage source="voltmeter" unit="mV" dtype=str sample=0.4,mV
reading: 65,mV
